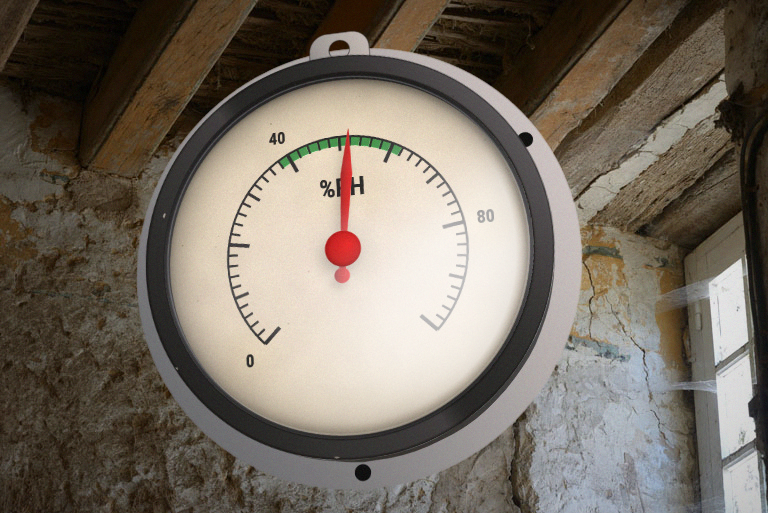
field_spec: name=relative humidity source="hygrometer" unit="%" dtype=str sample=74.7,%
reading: 52,%
